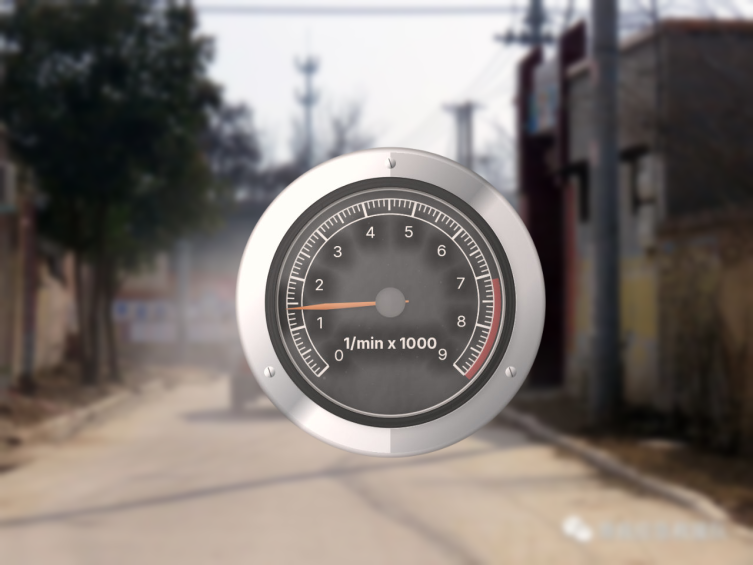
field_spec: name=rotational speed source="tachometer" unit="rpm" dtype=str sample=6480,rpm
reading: 1400,rpm
